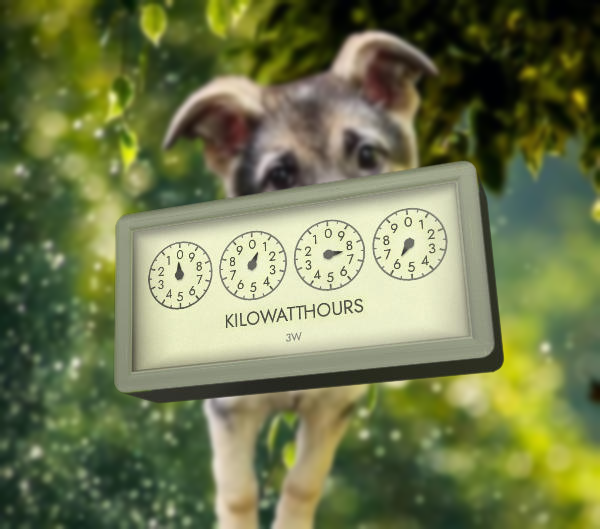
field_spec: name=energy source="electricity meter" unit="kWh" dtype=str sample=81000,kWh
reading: 76,kWh
